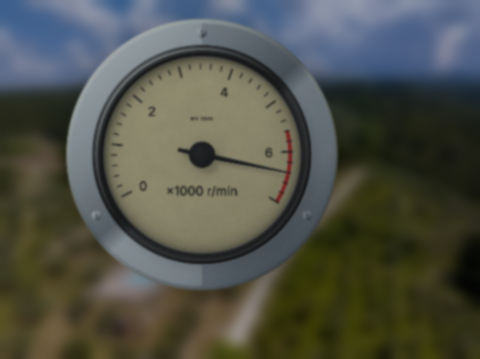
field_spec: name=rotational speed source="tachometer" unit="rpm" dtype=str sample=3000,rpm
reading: 6400,rpm
